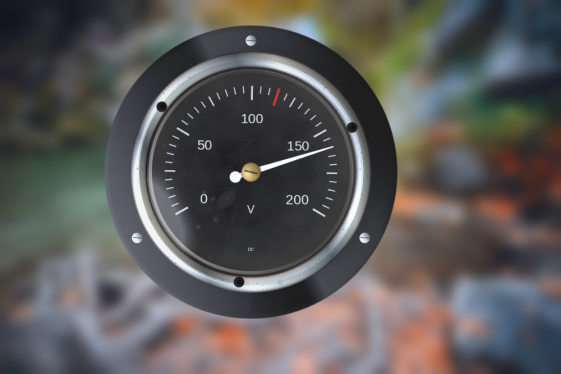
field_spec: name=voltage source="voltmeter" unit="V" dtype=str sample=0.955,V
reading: 160,V
